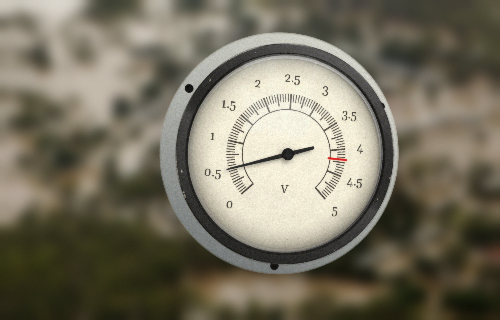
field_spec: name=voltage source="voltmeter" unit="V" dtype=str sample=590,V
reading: 0.5,V
